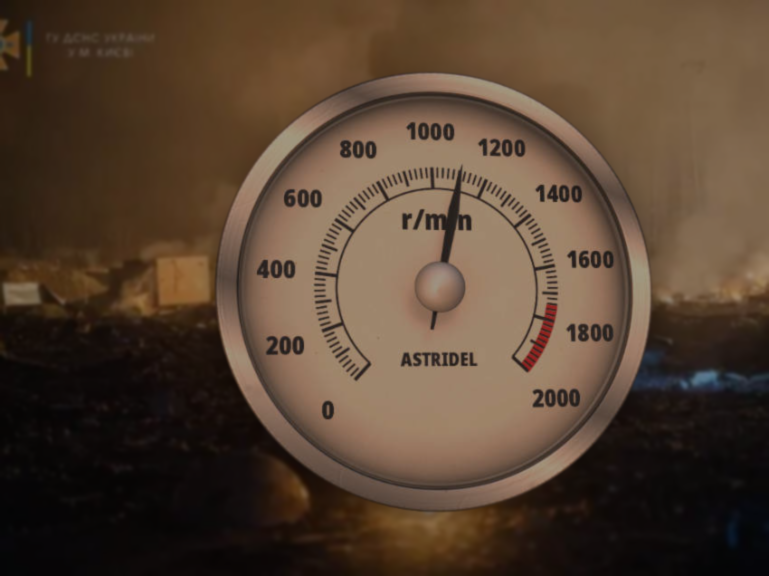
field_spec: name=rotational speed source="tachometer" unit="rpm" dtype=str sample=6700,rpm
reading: 1100,rpm
